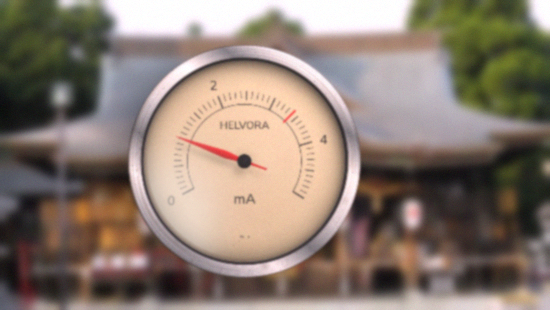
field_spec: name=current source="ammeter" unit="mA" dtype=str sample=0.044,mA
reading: 1,mA
